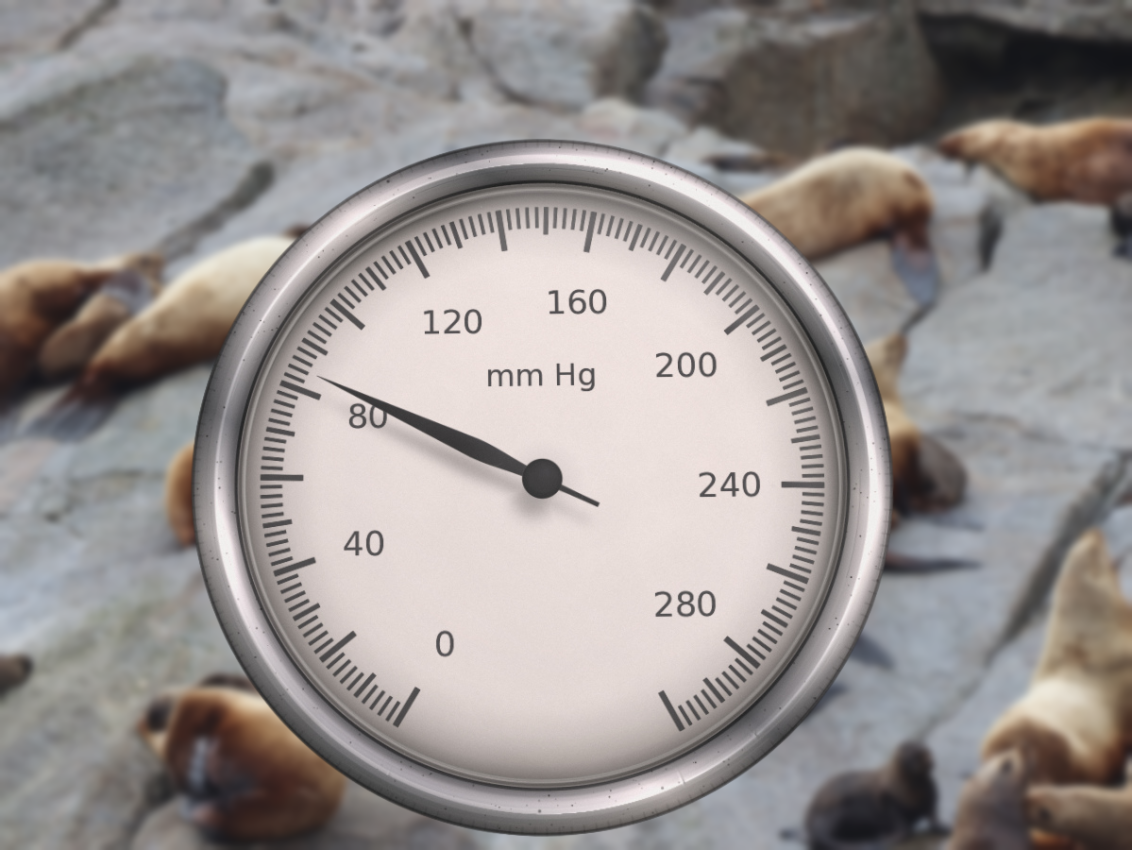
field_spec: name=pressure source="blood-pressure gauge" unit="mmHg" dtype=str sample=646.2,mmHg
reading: 84,mmHg
